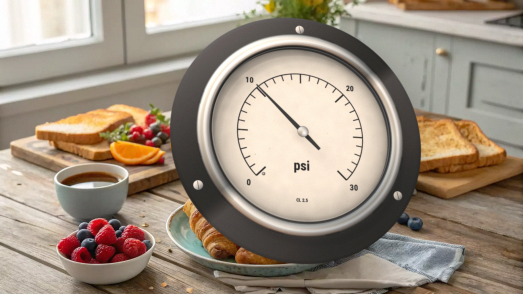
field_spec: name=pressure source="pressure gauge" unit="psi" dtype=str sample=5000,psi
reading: 10,psi
